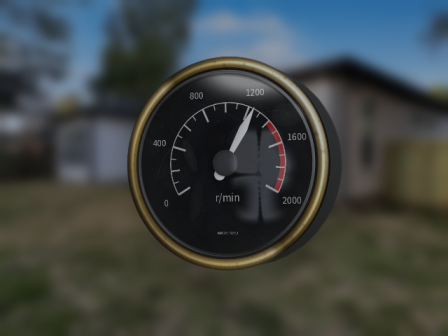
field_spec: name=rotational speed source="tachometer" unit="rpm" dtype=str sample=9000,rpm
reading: 1250,rpm
